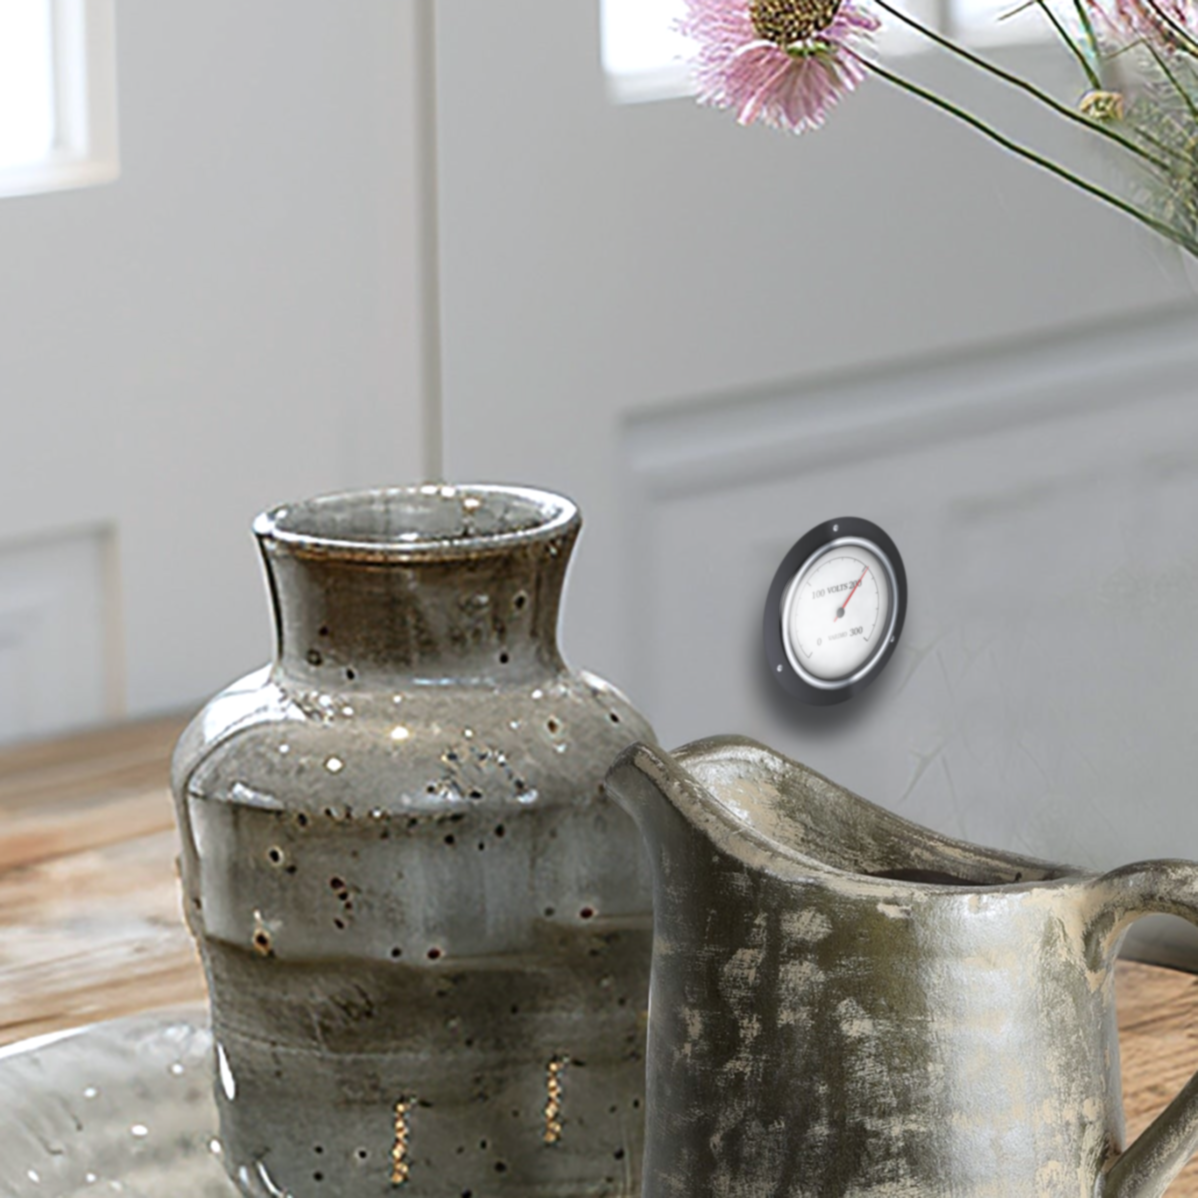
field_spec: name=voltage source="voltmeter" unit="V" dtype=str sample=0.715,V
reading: 200,V
